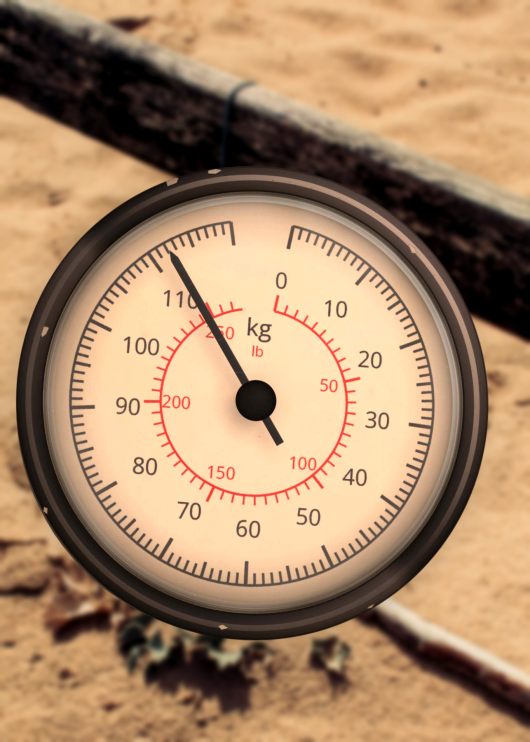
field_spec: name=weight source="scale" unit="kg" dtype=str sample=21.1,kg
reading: 112,kg
